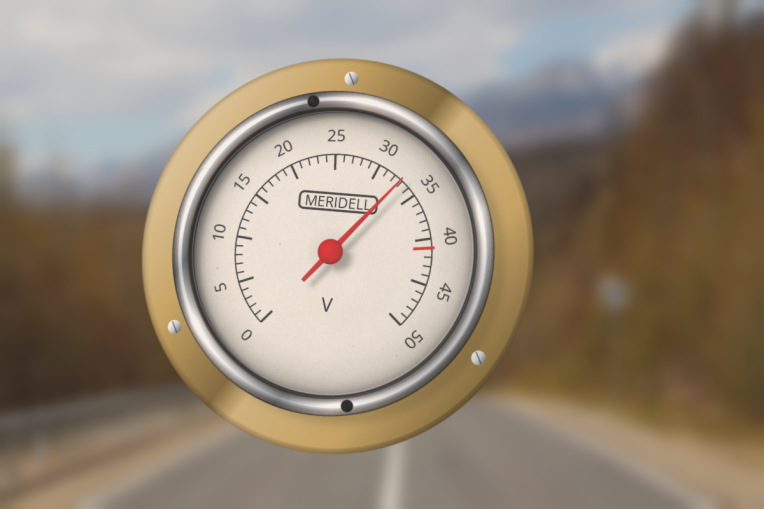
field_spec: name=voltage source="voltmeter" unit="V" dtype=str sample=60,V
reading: 33,V
